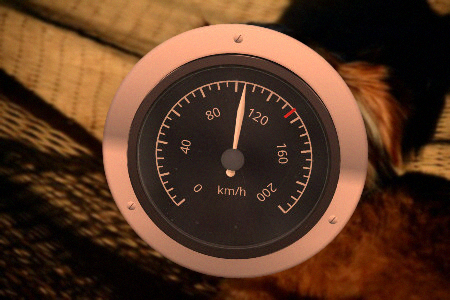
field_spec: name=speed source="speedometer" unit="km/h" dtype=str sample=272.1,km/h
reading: 105,km/h
